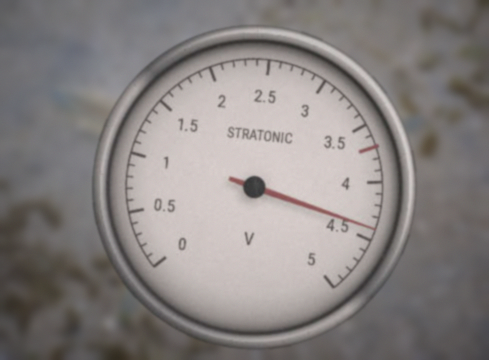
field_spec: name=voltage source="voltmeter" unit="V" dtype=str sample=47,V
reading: 4.4,V
